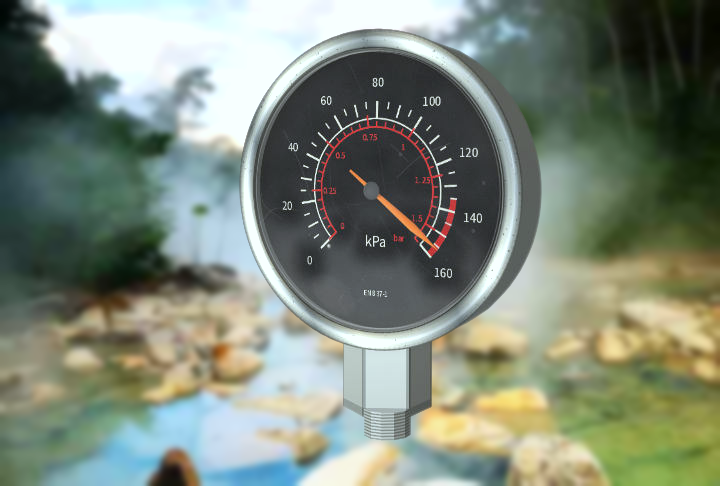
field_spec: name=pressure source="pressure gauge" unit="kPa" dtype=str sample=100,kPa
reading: 155,kPa
